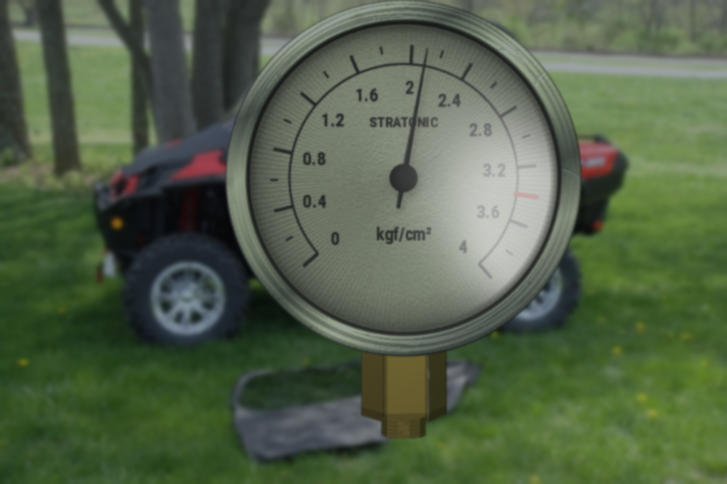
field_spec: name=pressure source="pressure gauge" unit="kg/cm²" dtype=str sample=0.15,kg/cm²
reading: 2.1,kg/cm²
